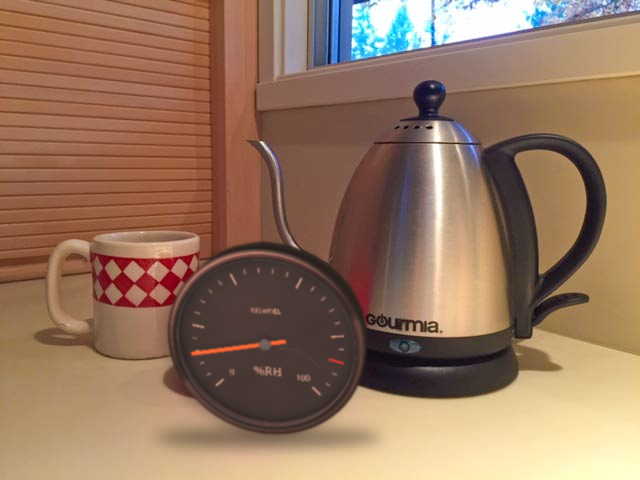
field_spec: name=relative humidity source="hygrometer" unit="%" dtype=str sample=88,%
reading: 12,%
